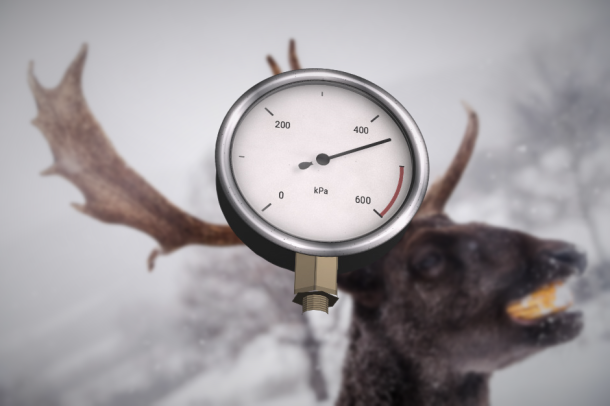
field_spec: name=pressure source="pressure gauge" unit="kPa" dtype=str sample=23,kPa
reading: 450,kPa
